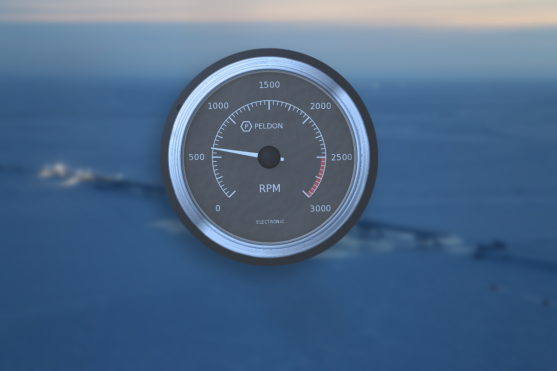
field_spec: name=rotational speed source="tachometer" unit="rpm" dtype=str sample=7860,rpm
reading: 600,rpm
